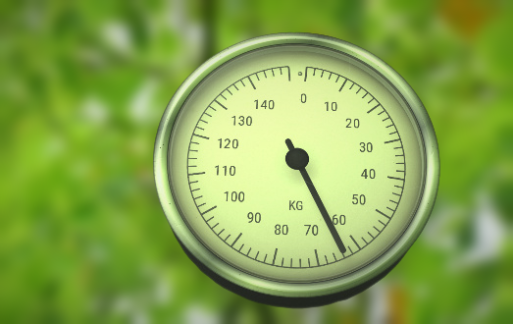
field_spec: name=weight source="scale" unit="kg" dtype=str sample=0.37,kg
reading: 64,kg
